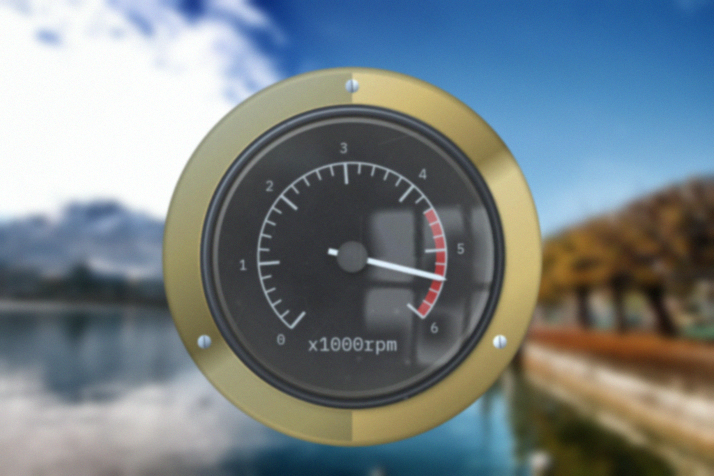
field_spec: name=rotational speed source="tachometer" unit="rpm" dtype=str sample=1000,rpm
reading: 5400,rpm
